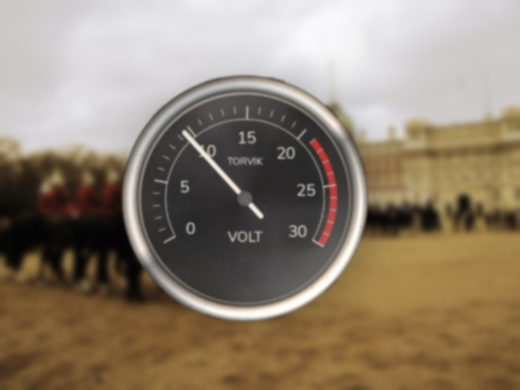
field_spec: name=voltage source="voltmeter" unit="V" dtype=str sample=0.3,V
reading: 9.5,V
